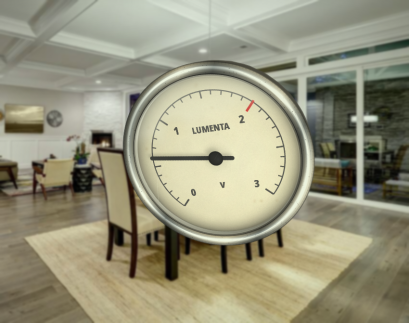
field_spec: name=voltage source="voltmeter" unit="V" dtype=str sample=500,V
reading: 0.6,V
